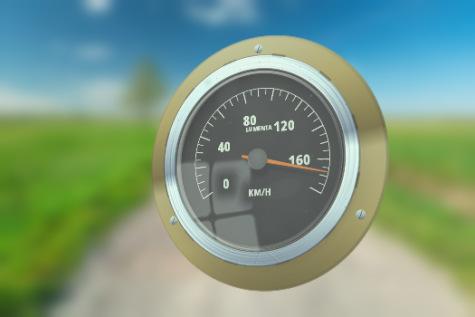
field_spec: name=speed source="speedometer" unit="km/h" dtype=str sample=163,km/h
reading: 167.5,km/h
